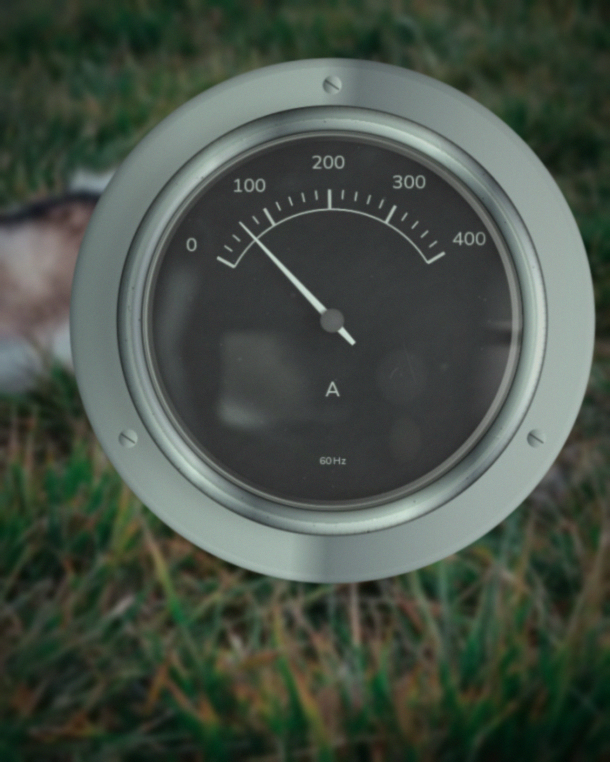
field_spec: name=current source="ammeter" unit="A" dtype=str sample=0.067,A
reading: 60,A
